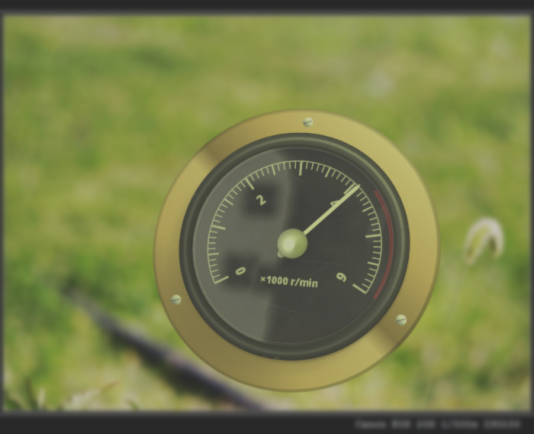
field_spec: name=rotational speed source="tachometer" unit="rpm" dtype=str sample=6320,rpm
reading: 4100,rpm
